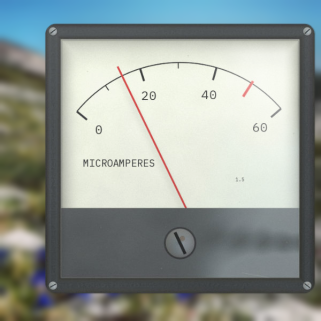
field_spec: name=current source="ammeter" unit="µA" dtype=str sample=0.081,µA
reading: 15,µA
